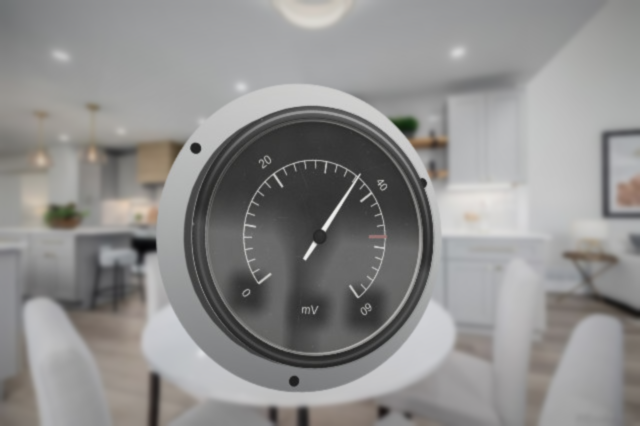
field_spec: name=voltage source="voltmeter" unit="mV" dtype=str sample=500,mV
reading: 36,mV
